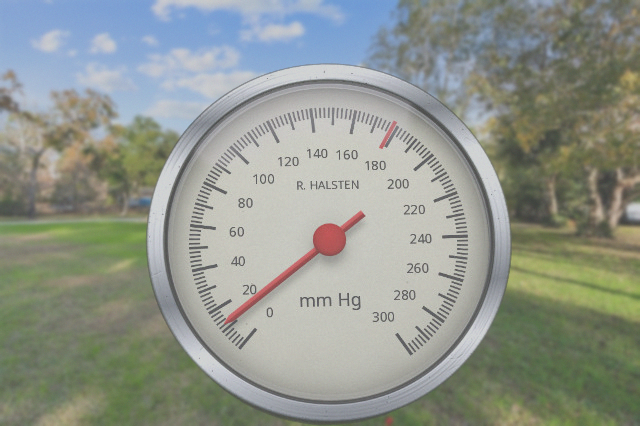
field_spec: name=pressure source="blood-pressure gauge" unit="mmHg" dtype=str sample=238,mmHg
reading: 12,mmHg
